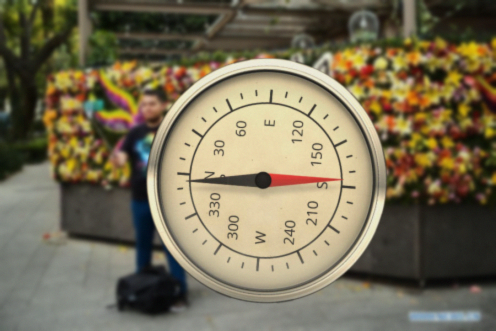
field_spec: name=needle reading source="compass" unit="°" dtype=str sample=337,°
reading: 175,°
